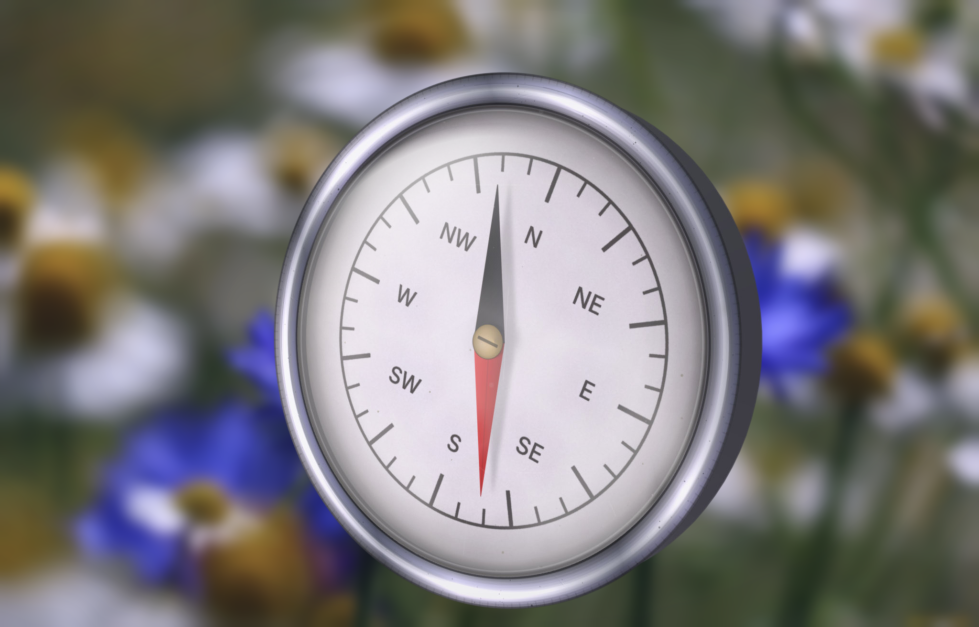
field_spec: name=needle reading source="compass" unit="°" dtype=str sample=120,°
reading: 160,°
